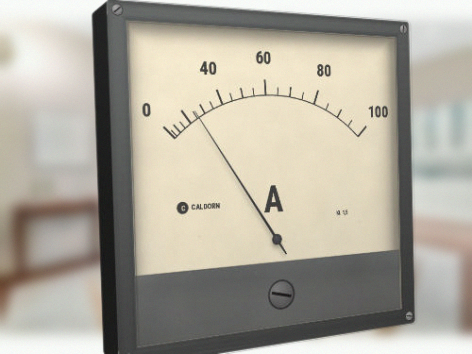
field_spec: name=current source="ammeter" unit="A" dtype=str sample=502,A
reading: 25,A
